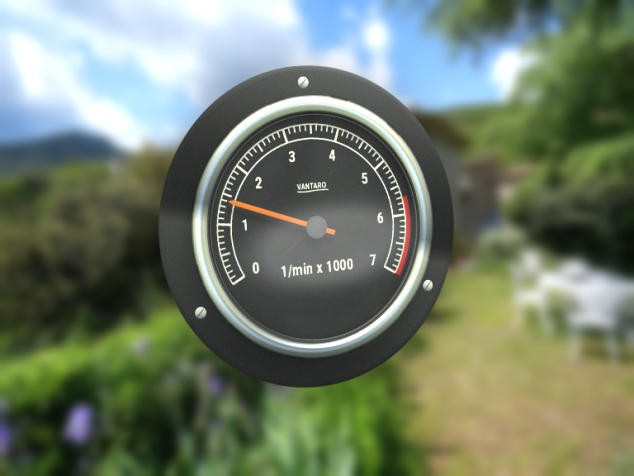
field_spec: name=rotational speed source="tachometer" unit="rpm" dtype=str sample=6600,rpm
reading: 1400,rpm
